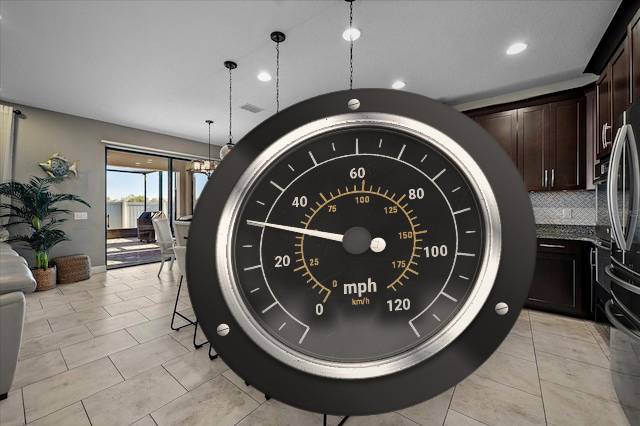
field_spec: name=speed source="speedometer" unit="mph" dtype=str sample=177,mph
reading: 30,mph
